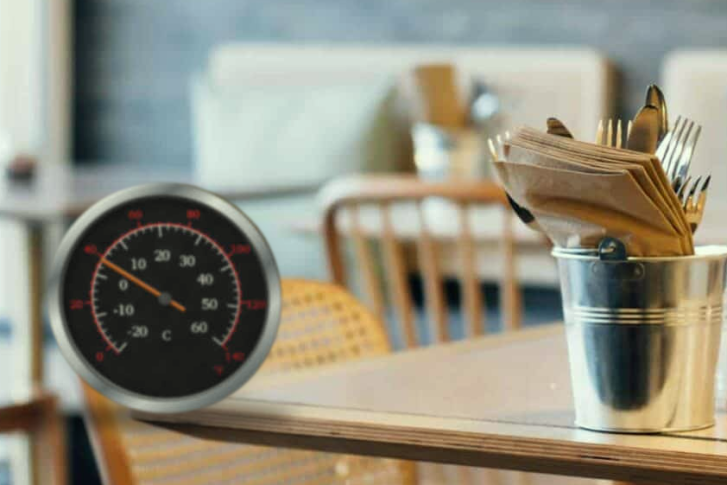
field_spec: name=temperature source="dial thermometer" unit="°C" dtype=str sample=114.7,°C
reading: 4,°C
